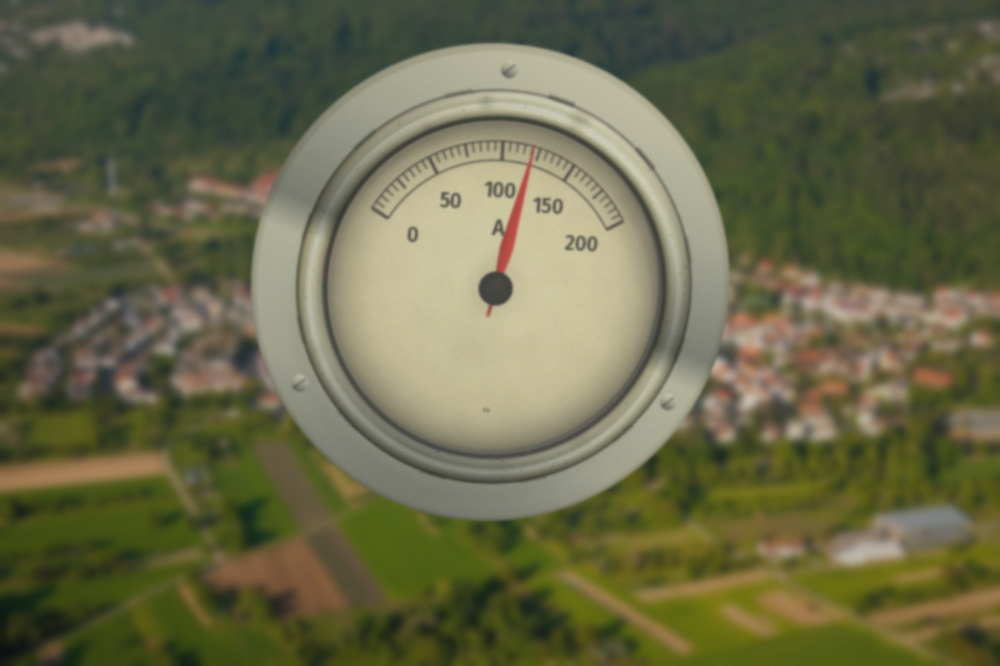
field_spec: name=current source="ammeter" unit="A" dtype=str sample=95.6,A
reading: 120,A
